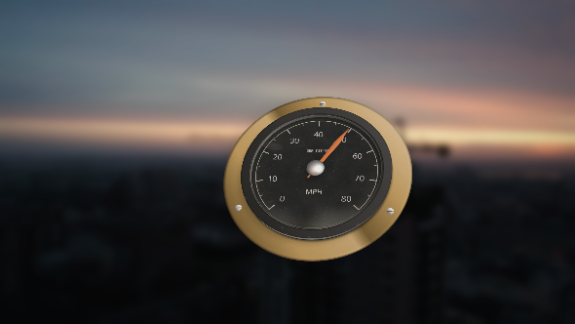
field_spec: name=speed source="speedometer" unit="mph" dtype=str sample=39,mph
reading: 50,mph
